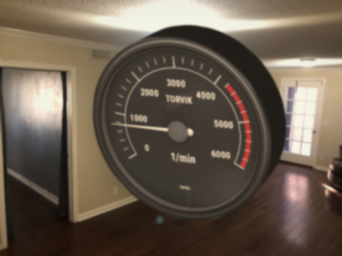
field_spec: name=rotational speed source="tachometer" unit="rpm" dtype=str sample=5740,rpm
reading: 800,rpm
